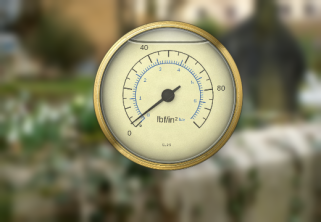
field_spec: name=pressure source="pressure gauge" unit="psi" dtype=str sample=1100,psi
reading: 2.5,psi
